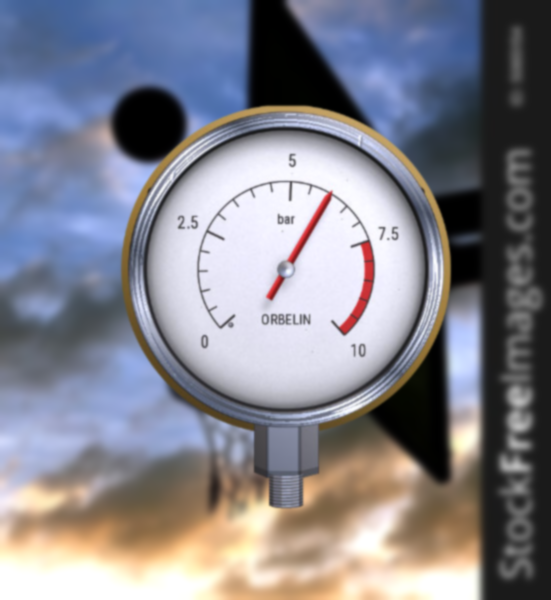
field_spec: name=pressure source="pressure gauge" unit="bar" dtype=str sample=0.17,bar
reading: 6,bar
